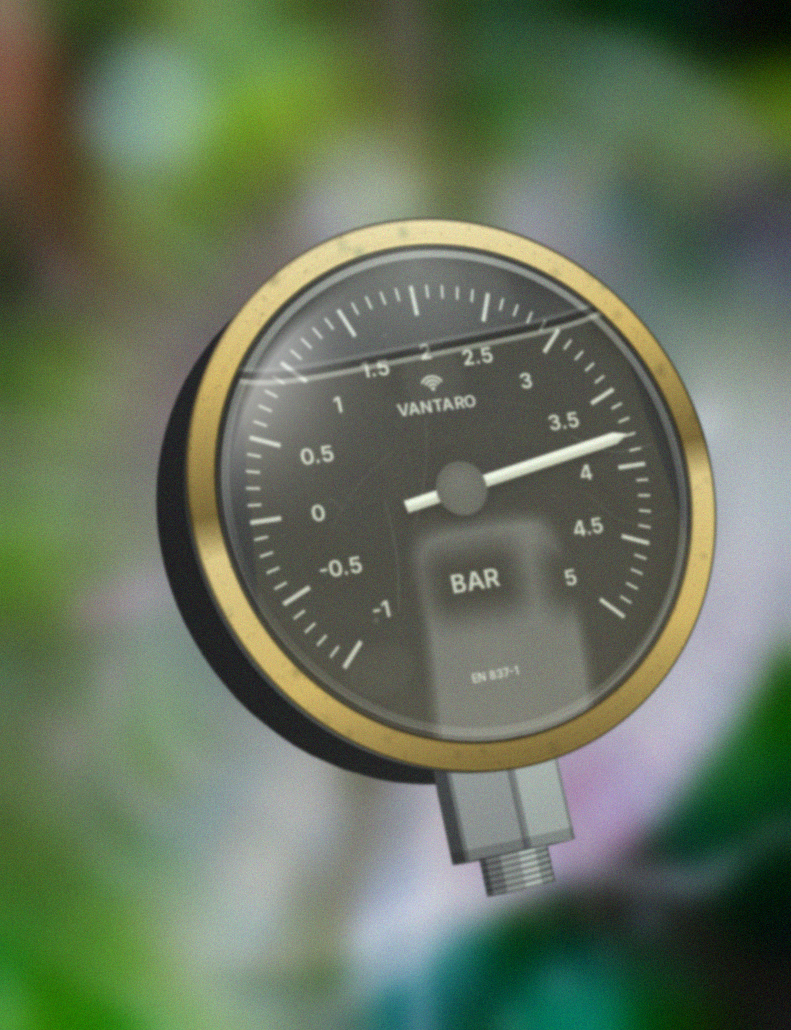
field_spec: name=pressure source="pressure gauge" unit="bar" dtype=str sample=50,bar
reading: 3.8,bar
